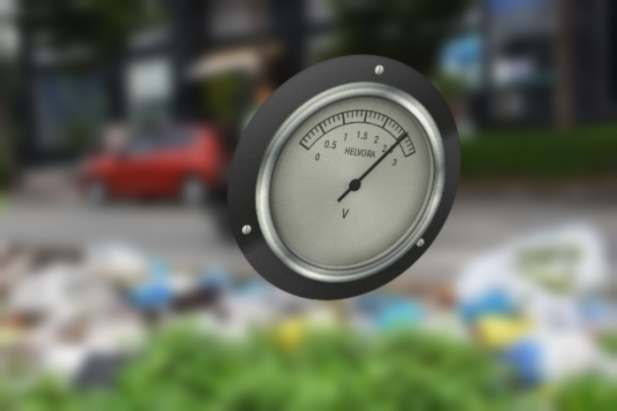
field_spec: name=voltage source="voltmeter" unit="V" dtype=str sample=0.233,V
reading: 2.5,V
